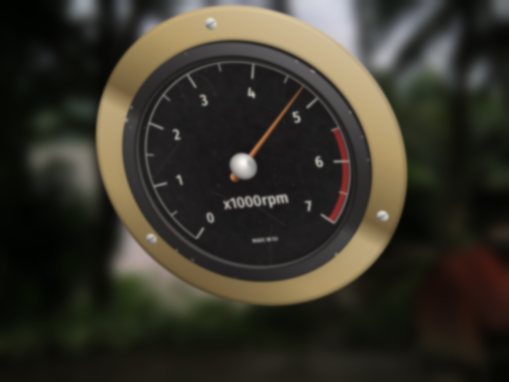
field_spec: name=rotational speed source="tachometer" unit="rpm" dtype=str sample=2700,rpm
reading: 4750,rpm
